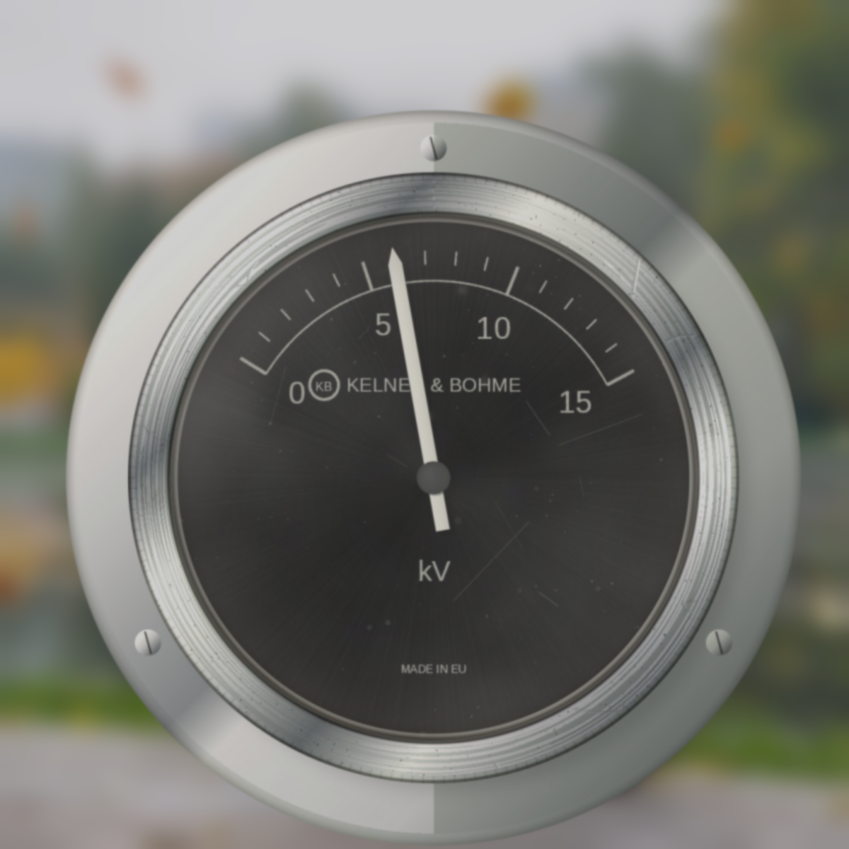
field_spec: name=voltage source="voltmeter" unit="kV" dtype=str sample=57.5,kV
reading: 6,kV
